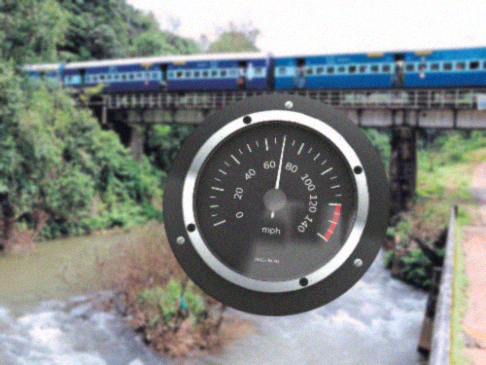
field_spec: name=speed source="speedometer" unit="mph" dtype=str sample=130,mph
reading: 70,mph
